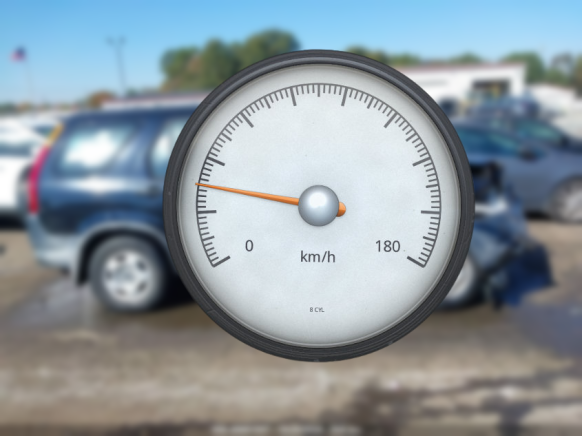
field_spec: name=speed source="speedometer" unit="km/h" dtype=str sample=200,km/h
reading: 30,km/h
